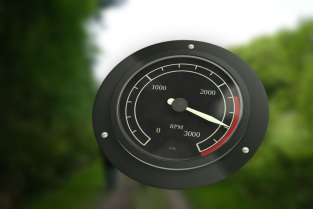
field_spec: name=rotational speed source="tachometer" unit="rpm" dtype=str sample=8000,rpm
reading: 2600,rpm
